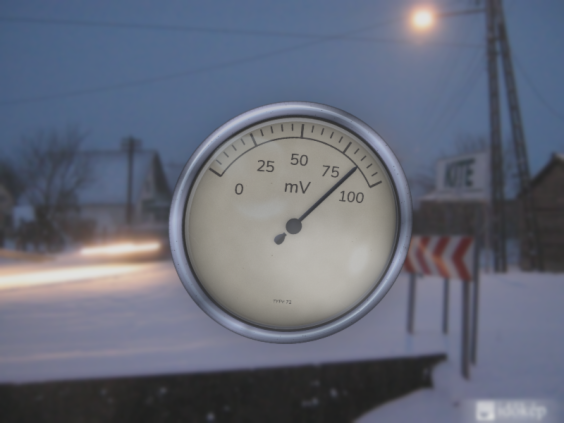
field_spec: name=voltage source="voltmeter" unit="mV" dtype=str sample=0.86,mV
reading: 85,mV
